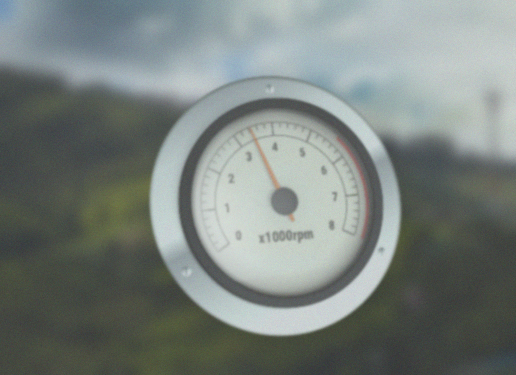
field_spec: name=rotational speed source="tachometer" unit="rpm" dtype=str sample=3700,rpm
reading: 3400,rpm
